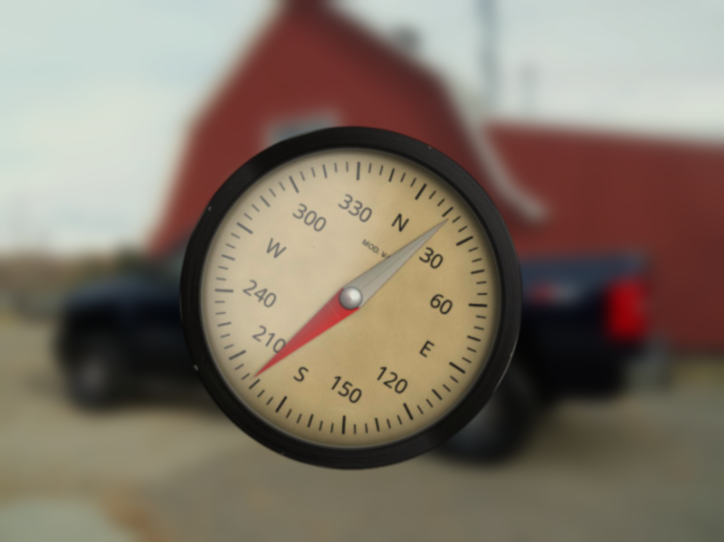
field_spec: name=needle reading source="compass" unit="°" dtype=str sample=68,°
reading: 197.5,°
